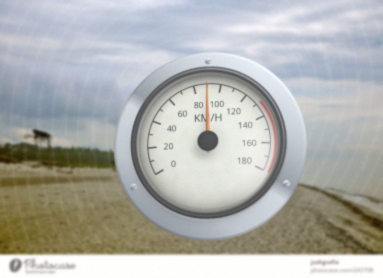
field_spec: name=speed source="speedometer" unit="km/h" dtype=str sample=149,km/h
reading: 90,km/h
